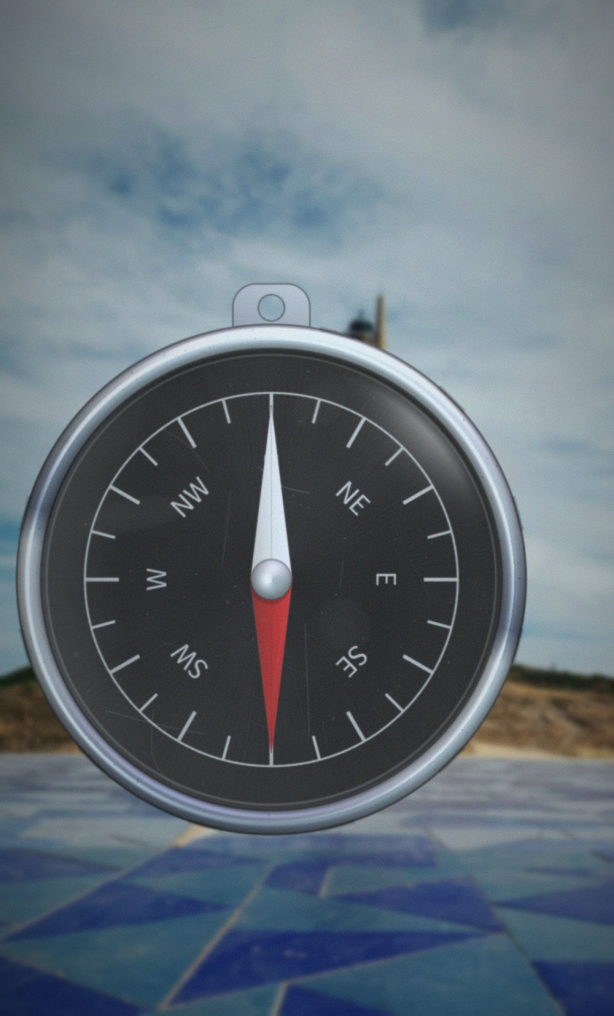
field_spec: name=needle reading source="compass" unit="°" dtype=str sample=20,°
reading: 180,°
